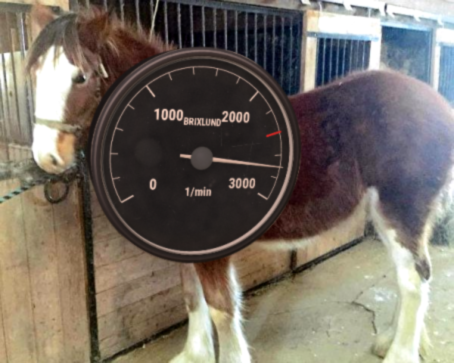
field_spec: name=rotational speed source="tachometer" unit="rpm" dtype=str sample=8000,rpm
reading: 2700,rpm
